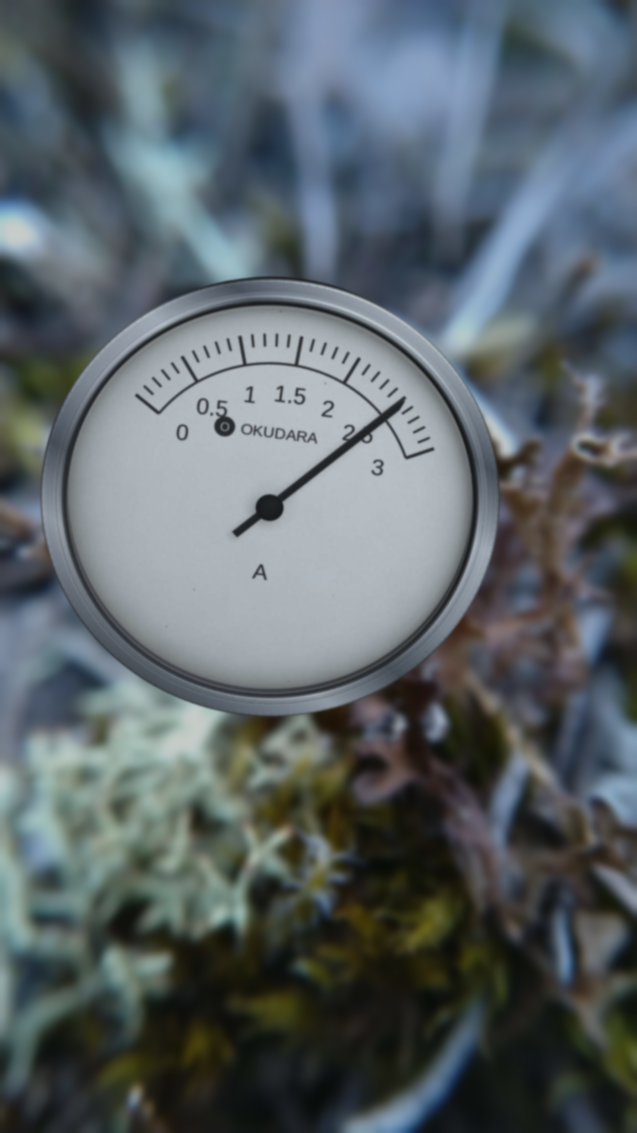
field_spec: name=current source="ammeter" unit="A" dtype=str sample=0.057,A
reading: 2.5,A
